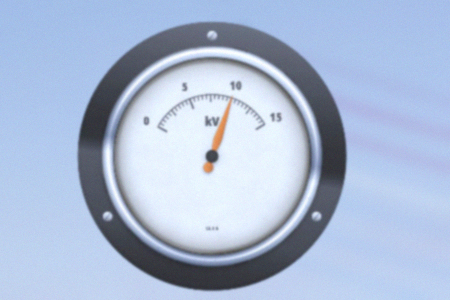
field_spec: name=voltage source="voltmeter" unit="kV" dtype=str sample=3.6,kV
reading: 10,kV
